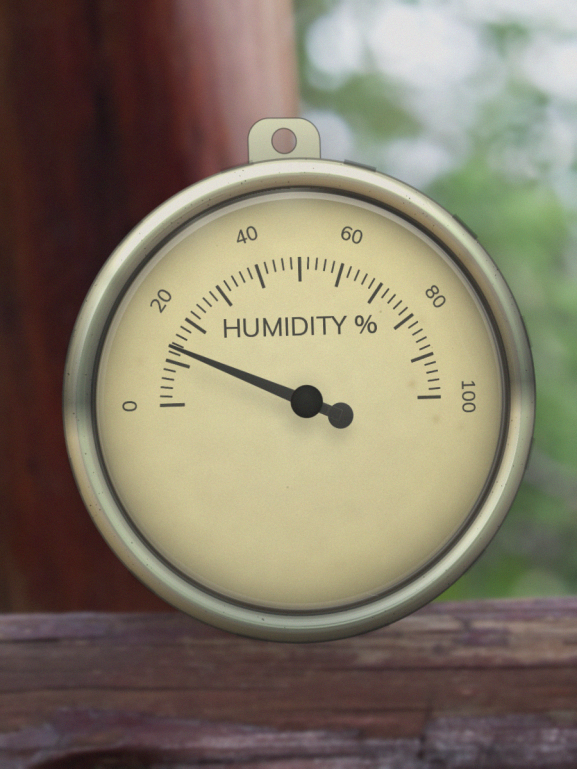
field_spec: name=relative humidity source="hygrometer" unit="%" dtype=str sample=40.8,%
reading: 13,%
